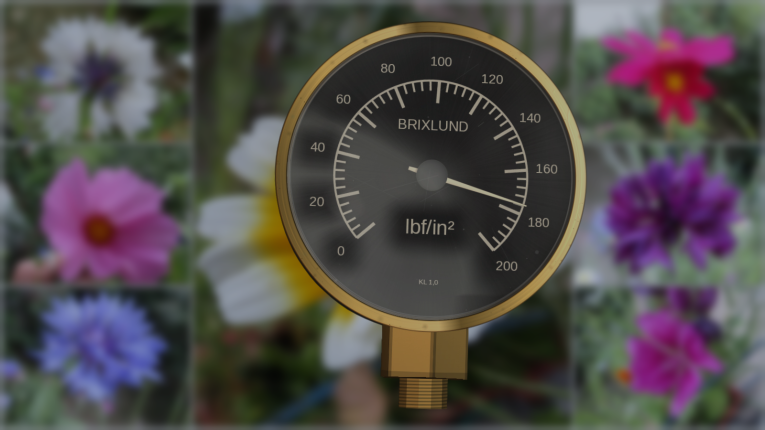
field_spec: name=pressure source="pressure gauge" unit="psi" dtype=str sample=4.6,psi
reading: 176,psi
